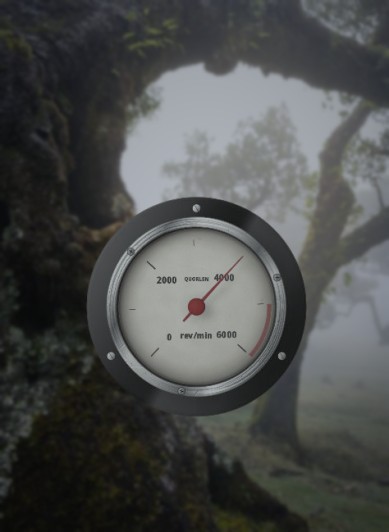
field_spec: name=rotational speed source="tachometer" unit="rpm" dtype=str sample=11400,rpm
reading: 4000,rpm
